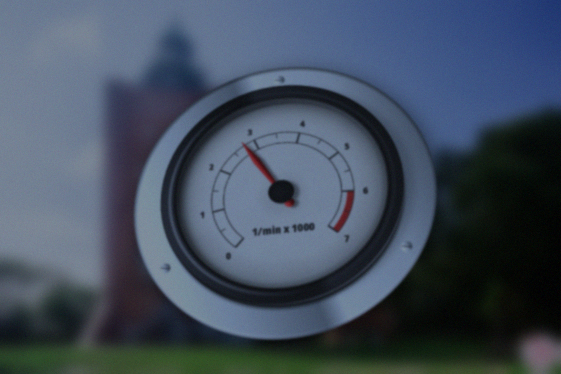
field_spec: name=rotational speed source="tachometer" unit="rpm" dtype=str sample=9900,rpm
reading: 2750,rpm
